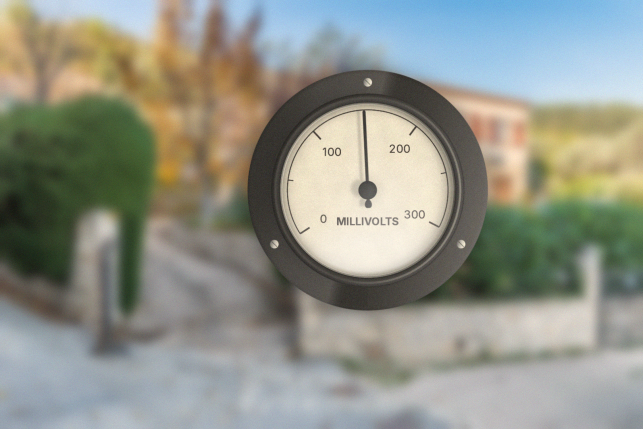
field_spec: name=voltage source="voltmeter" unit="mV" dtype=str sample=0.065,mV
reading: 150,mV
